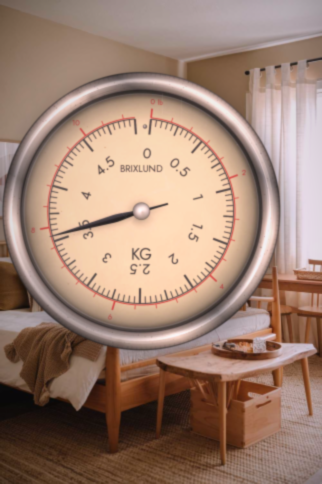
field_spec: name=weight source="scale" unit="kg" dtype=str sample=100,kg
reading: 3.55,kg
